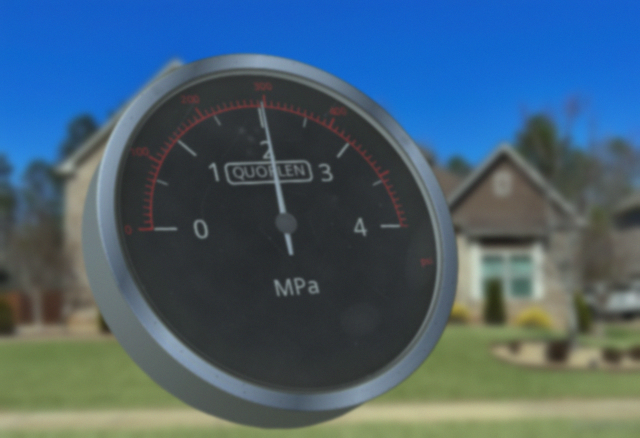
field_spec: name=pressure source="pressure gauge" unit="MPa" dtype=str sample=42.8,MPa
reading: 2,MPa
